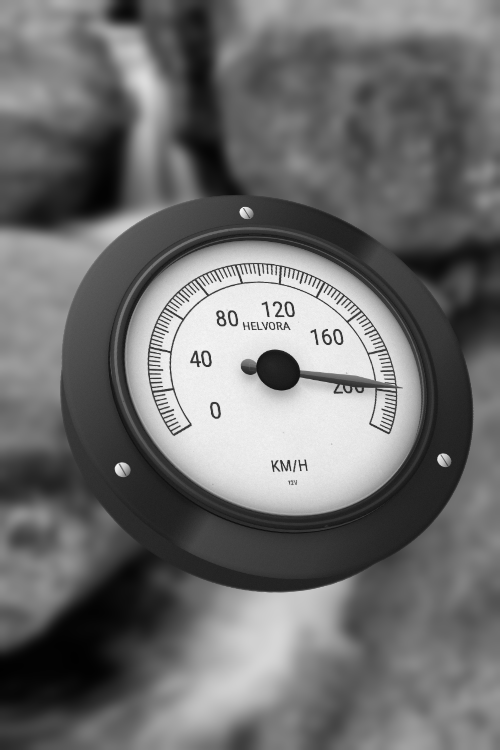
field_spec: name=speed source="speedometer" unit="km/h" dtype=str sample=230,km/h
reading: 200,km/h
